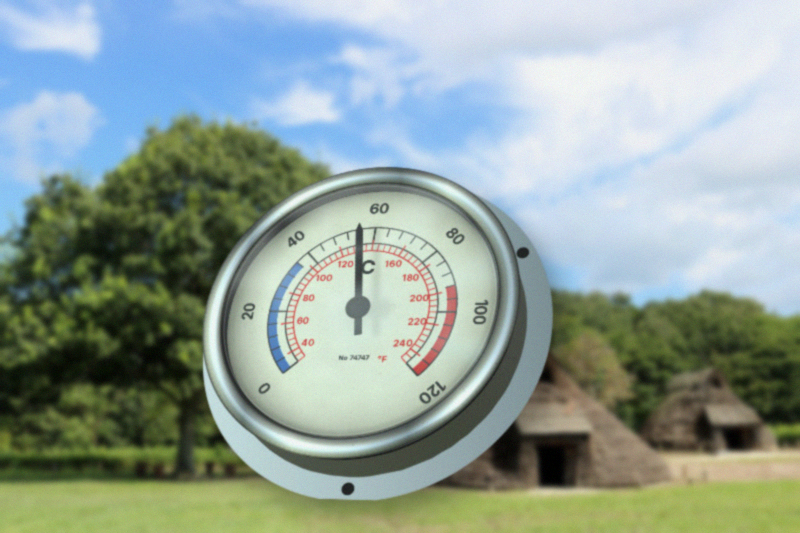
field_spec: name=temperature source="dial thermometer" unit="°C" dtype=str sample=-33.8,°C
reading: 56,°C
